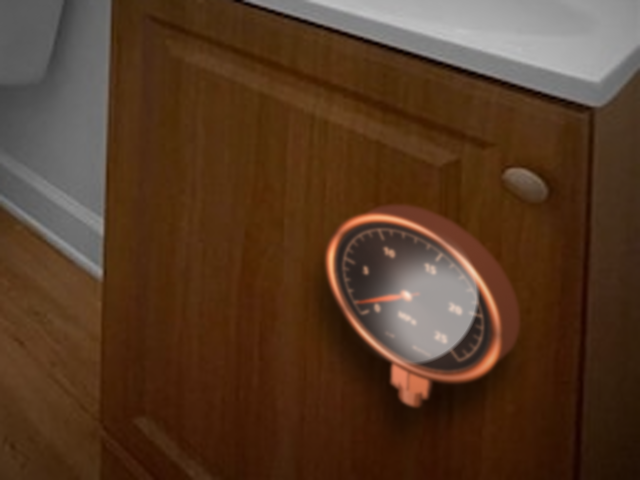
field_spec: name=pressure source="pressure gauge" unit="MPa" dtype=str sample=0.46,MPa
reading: 1,MPa
